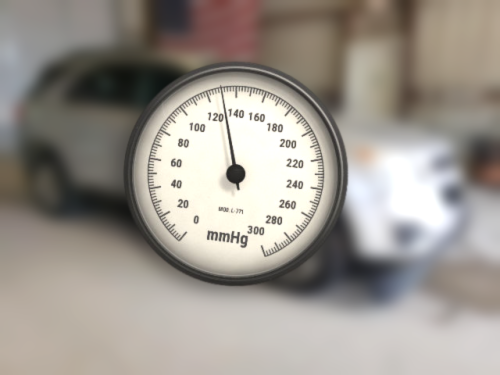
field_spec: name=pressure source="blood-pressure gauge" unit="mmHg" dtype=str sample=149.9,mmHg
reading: 130,mmHg
